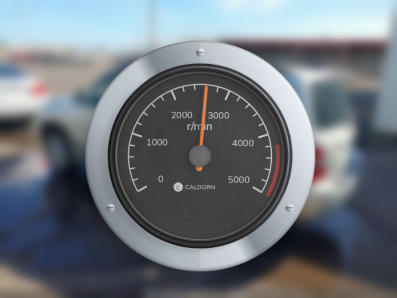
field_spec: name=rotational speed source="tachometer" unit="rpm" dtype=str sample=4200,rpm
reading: 2600,rpm
